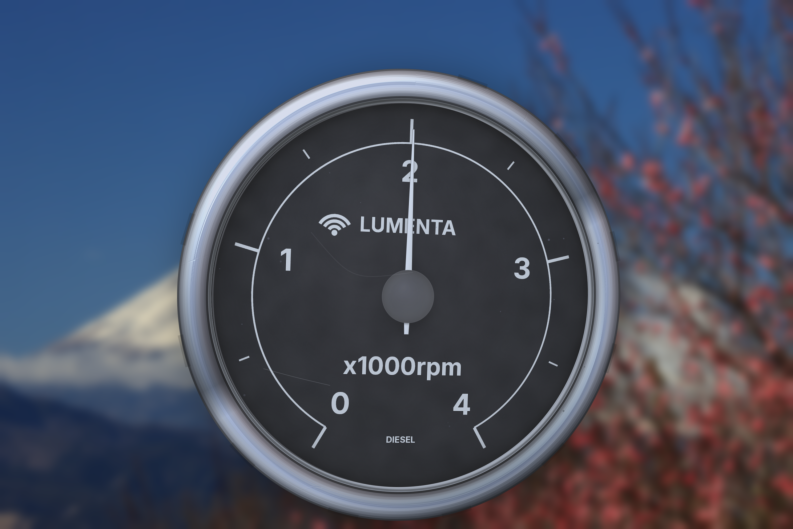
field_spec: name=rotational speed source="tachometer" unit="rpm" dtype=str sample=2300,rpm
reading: 2000,rpm
